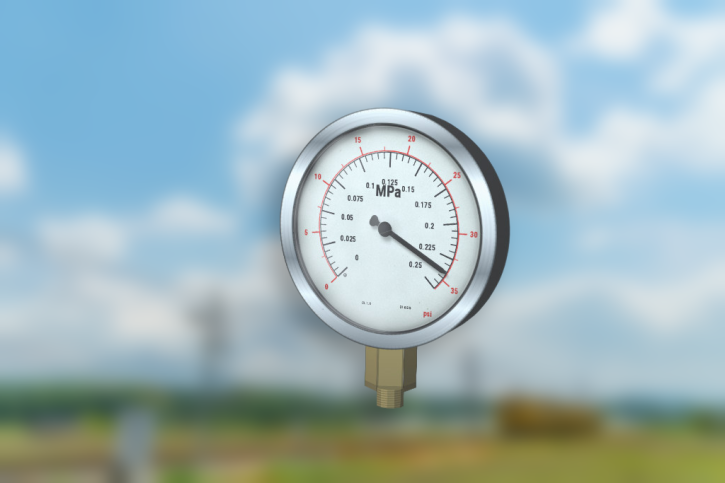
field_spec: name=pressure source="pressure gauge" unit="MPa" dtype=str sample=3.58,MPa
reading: 0.235,MPa
